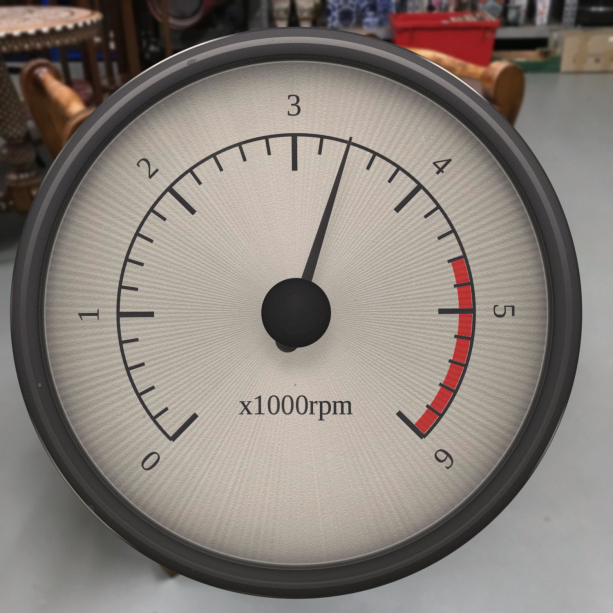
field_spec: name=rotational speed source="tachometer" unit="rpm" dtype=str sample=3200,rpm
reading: 3400,rpm
